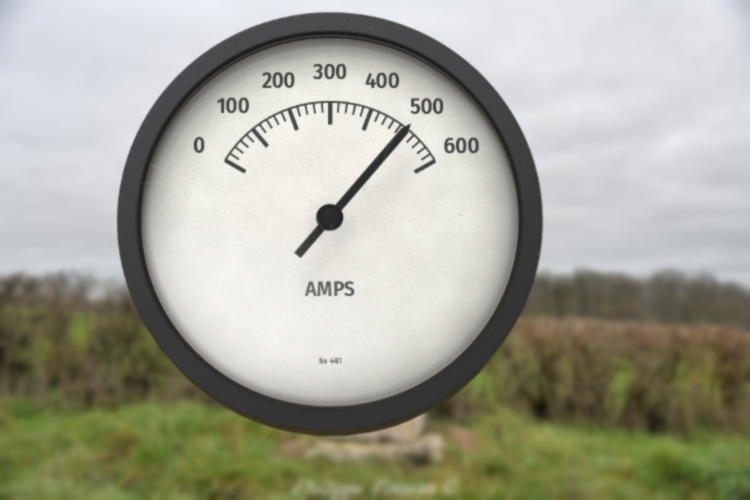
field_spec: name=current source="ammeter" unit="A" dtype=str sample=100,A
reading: 500,A
